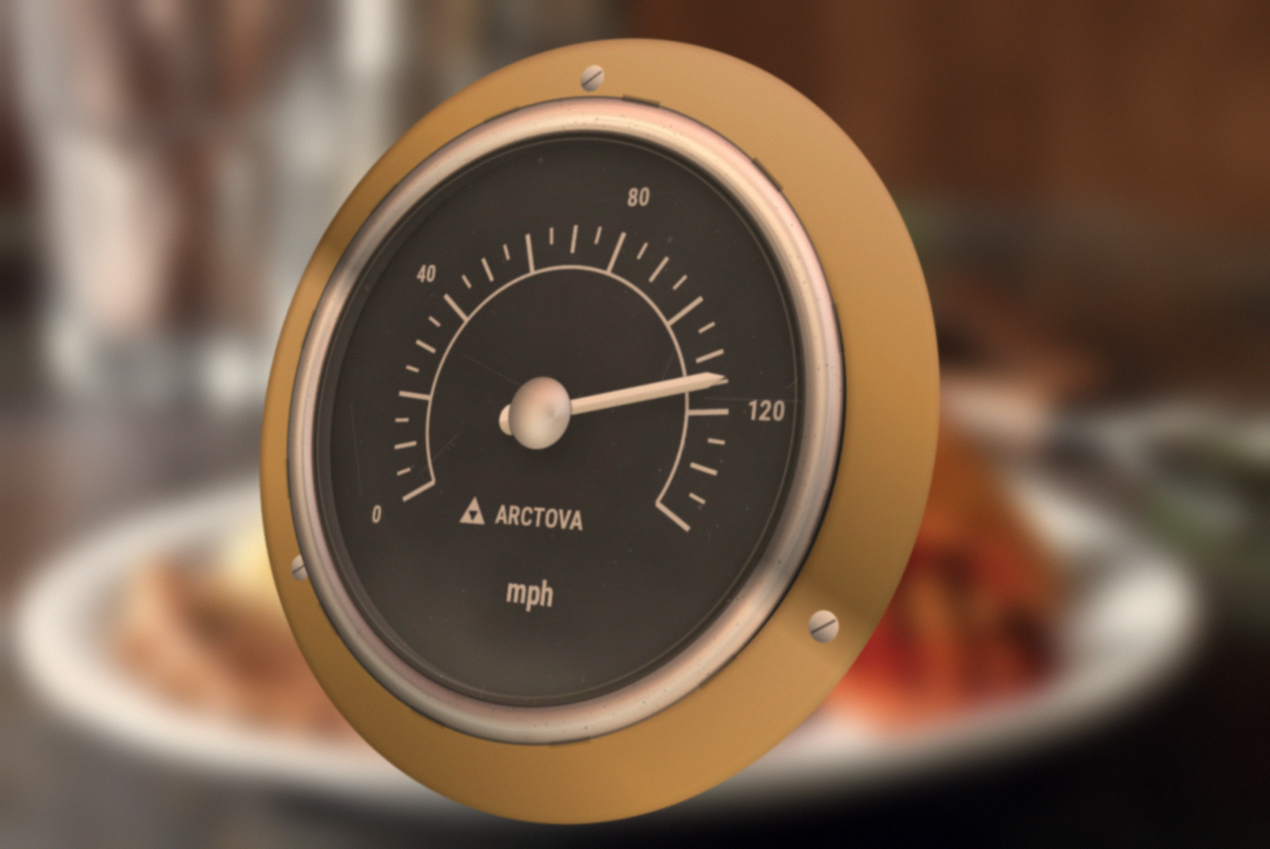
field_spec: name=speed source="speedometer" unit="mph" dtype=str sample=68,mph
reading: 115,mph
